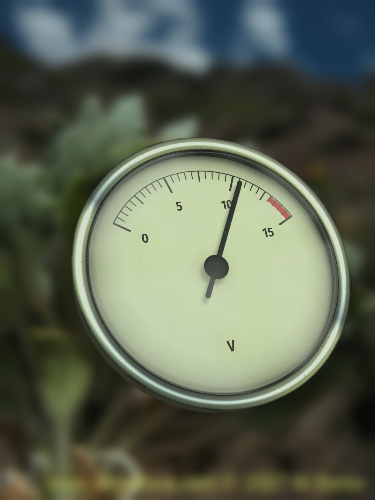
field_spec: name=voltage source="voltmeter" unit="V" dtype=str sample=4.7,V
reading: 10.5,V
